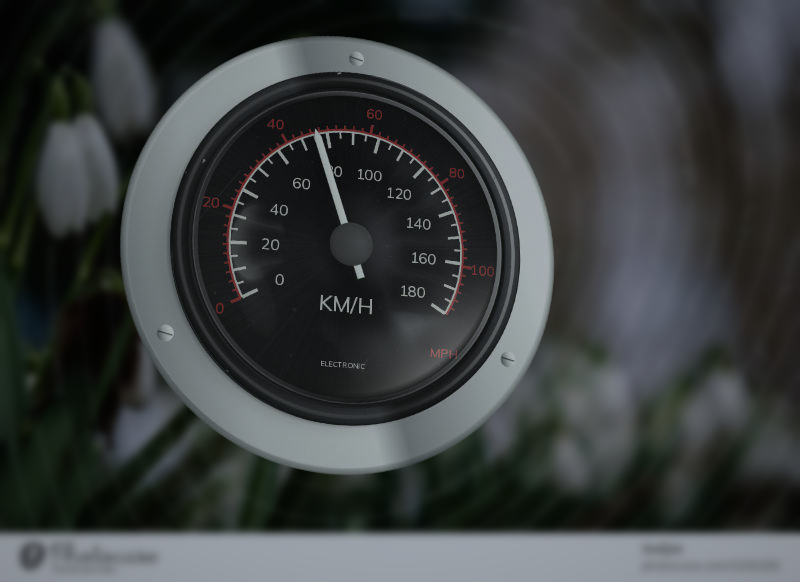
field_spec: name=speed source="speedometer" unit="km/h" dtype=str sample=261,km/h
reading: 75,km/h
